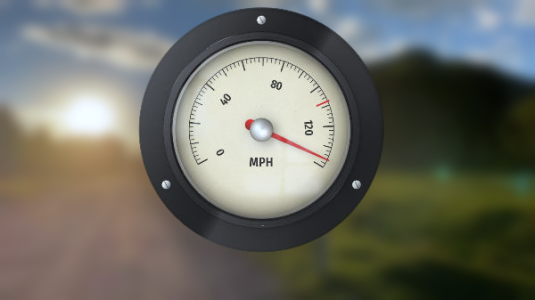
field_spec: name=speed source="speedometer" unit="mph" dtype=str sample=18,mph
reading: 136,mph
